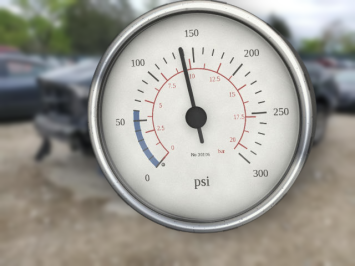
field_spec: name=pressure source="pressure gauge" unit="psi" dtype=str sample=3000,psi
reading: 140,psi
